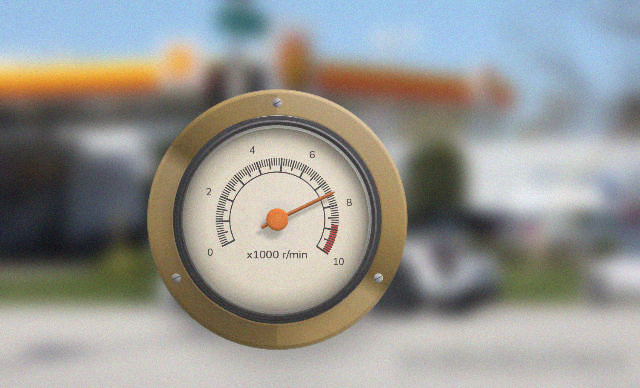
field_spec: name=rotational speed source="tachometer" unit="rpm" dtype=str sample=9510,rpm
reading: 7500,rpm
